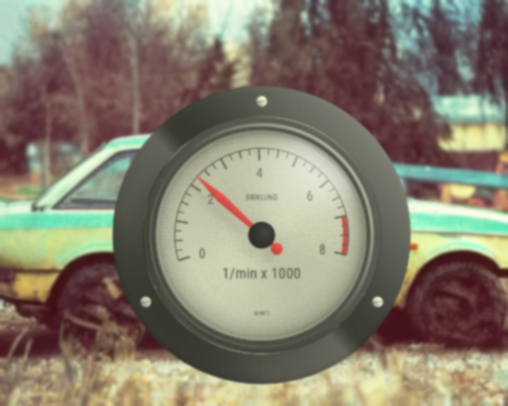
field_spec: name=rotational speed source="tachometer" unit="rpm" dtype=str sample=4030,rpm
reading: 2250,rpm
